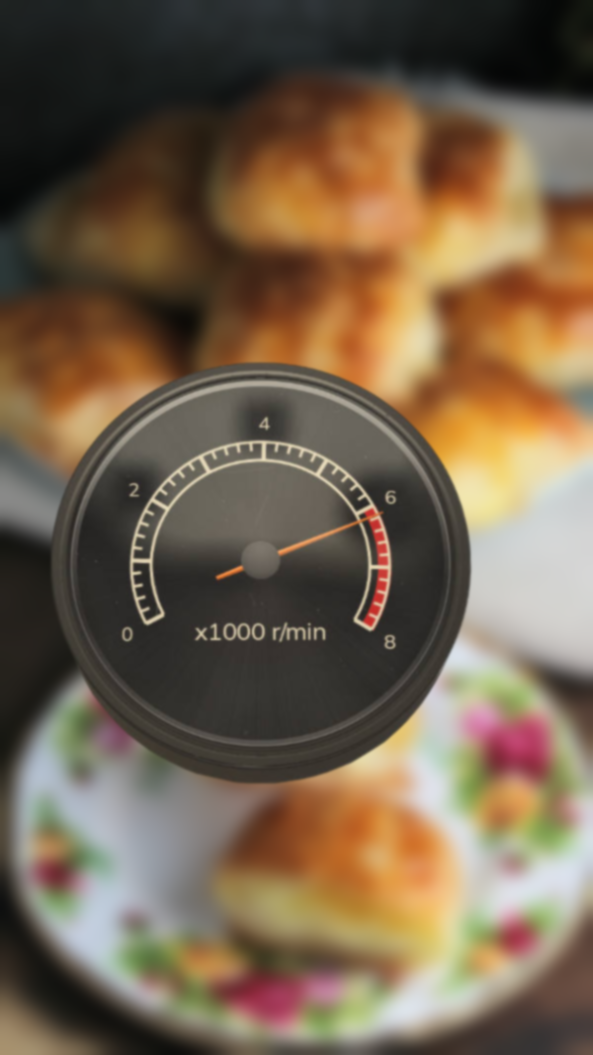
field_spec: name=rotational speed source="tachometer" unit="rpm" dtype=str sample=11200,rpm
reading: 6200,rpm
